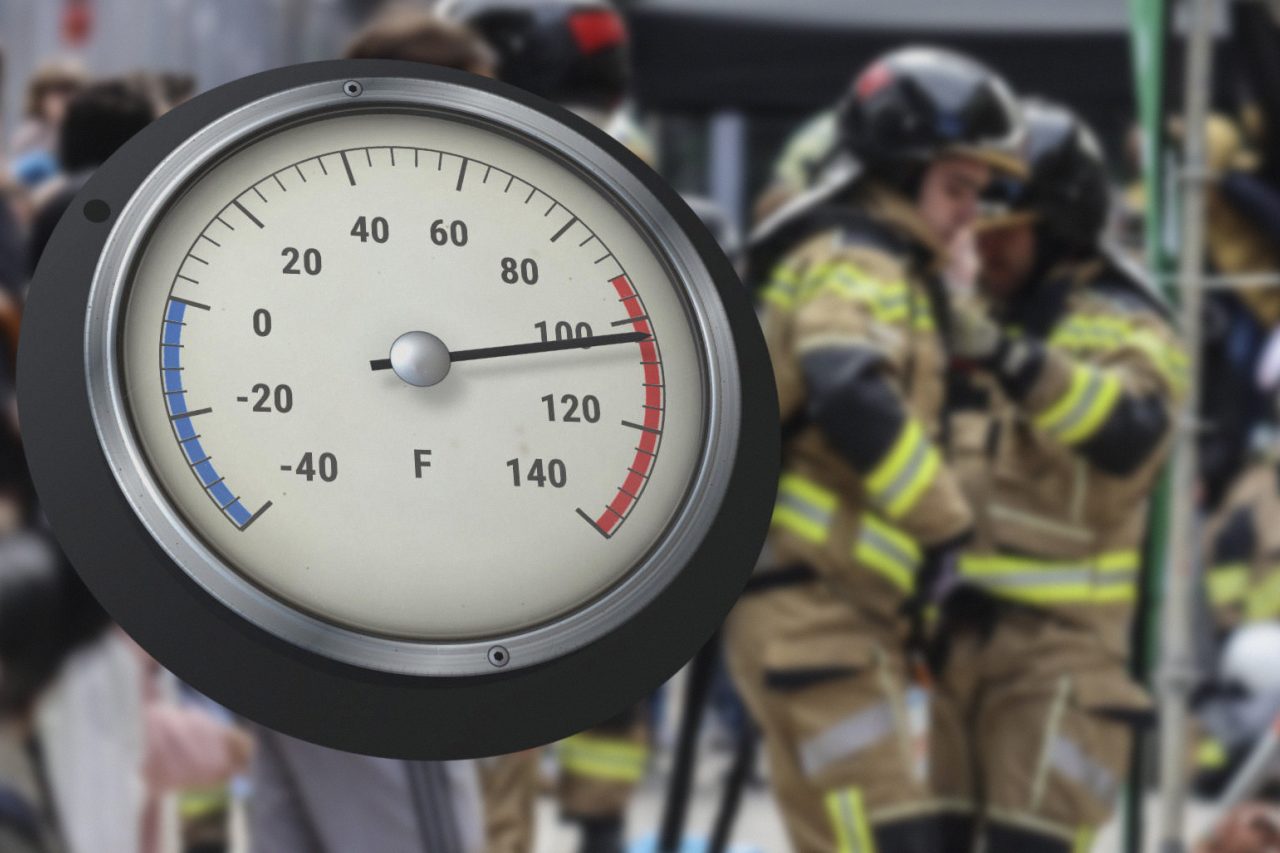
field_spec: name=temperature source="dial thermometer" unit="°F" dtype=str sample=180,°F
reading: 104,°F
